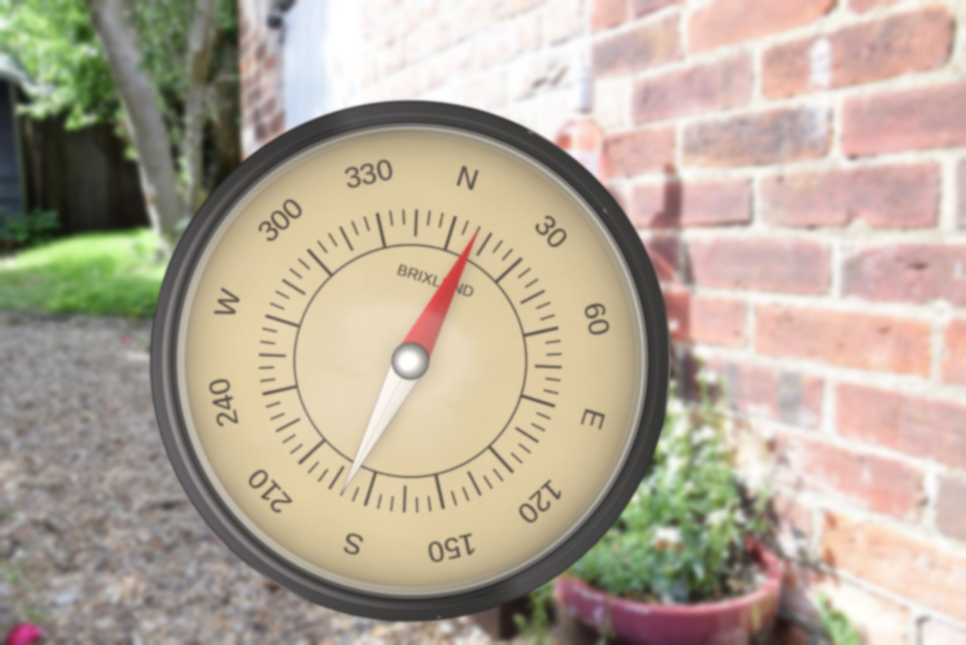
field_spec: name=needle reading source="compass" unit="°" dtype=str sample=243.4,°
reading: 10,°
